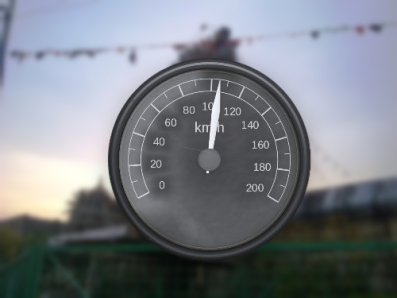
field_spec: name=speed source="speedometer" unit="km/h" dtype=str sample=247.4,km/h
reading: 105,km/h
